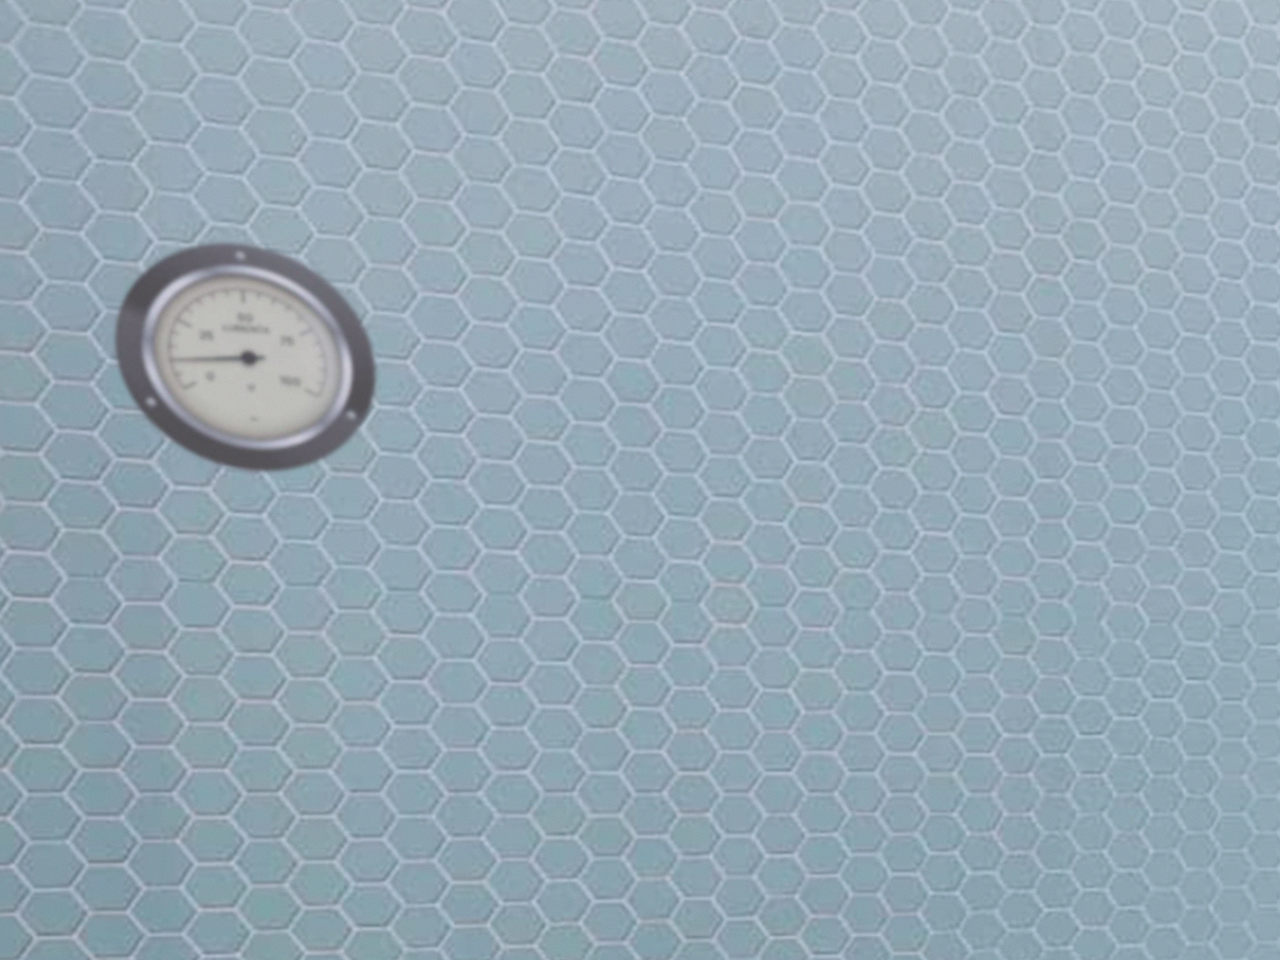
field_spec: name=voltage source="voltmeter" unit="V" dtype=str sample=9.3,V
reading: 10,V
